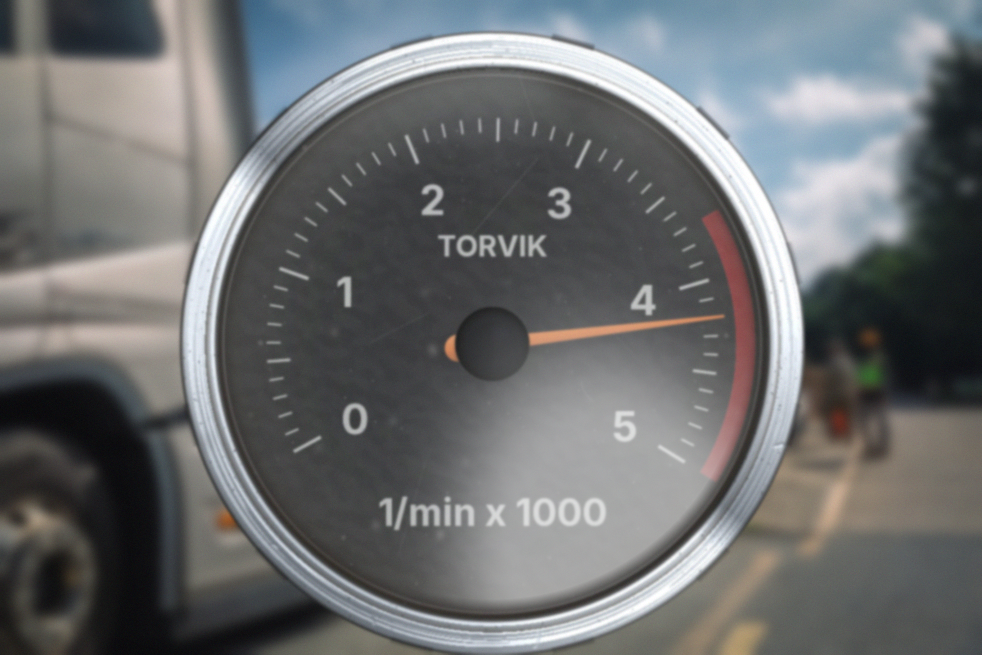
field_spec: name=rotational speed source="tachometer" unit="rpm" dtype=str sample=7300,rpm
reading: 4200,rpm
